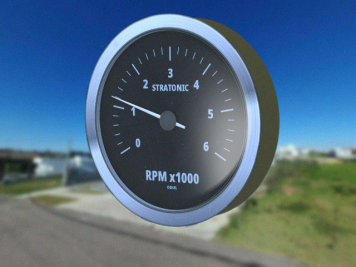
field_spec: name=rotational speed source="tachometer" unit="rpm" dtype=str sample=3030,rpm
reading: 1200,rpm
